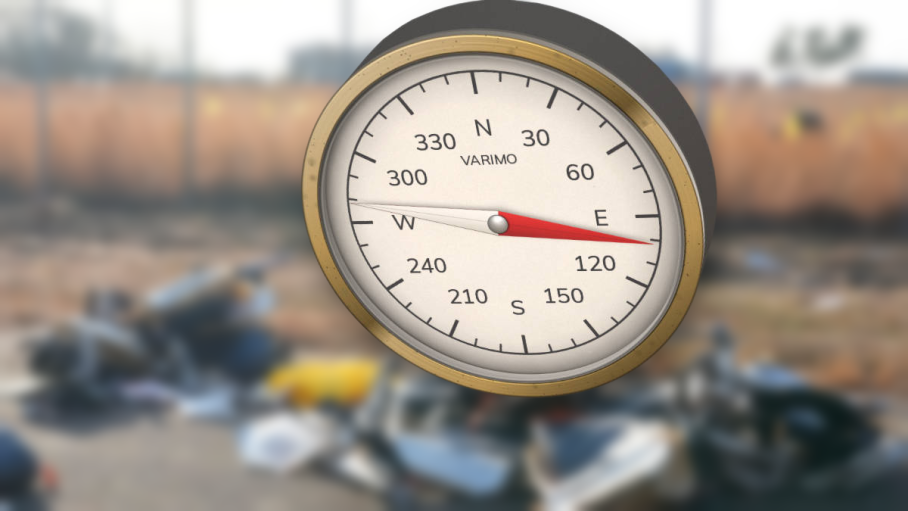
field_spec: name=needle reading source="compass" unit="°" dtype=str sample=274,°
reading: 100,°
